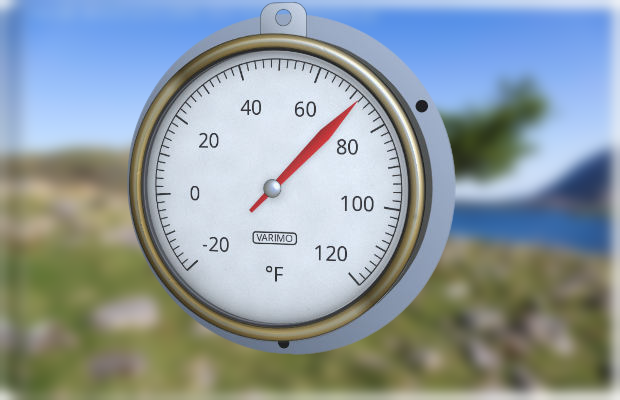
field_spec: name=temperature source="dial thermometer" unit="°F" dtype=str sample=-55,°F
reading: 72,°F
